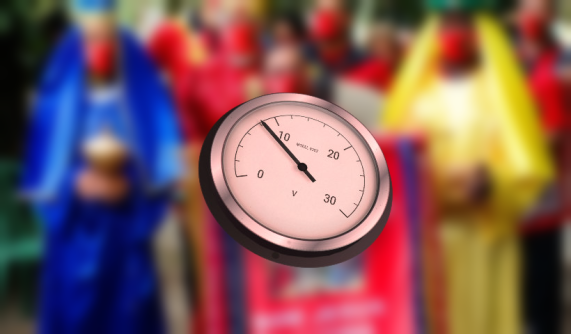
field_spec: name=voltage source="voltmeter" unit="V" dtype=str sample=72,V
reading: 8,V
